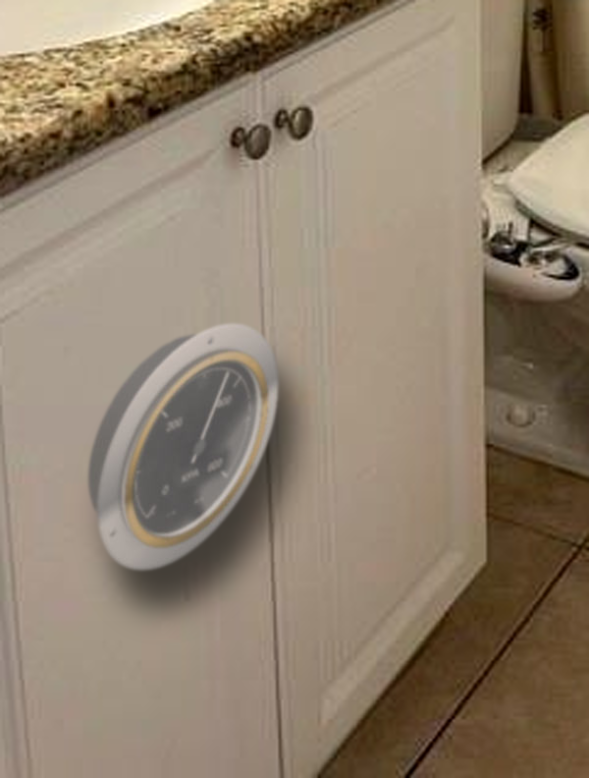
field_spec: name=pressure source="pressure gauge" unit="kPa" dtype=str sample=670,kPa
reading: 350,kPa
